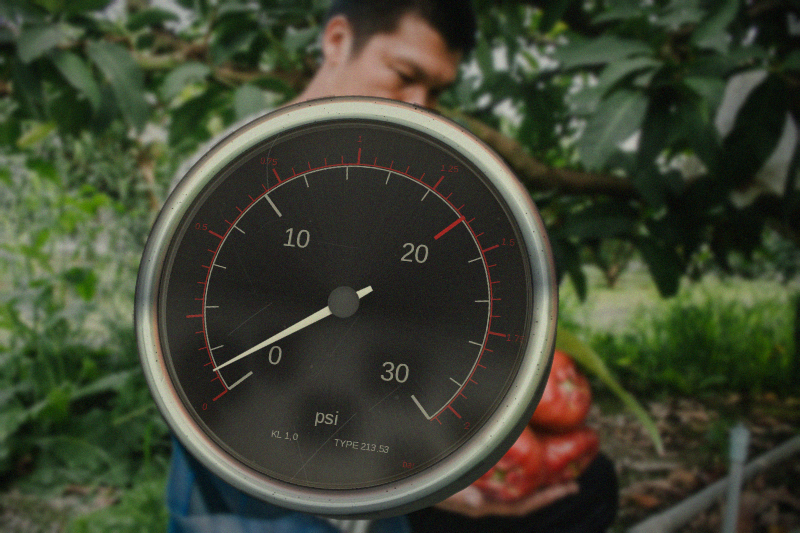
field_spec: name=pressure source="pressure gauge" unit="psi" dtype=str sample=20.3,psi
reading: 1,psi
